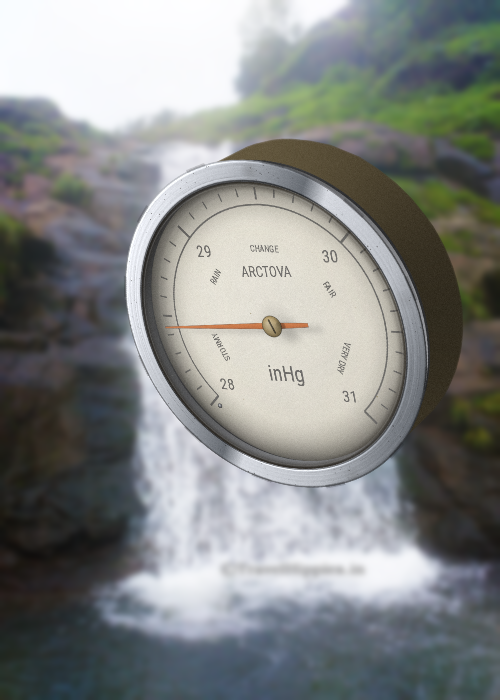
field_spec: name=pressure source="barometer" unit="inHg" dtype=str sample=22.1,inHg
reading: 28.45,inHg
